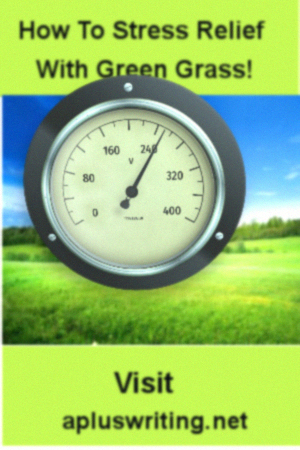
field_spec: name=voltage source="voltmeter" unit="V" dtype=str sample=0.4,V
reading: 250,V
